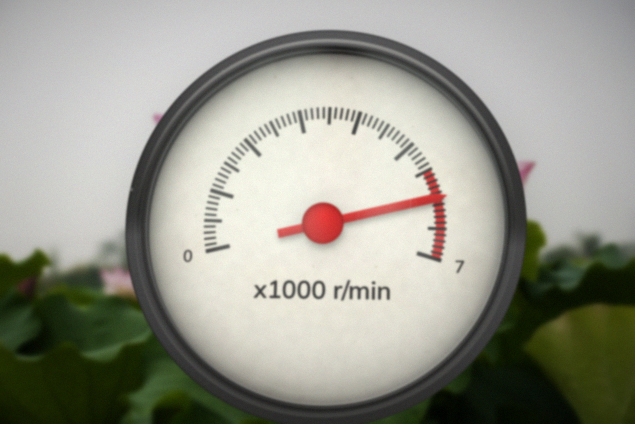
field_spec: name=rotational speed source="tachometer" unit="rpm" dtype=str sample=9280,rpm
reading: 6000,rpm
